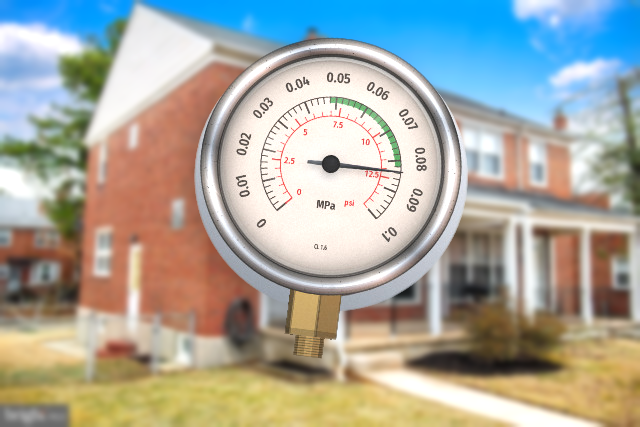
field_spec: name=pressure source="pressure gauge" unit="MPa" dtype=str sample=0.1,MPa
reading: 0.084,MPa
